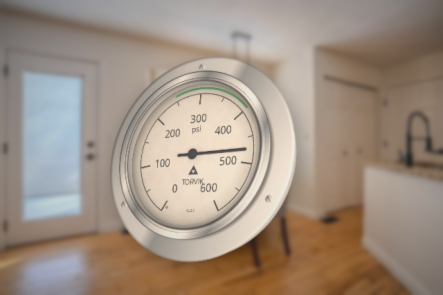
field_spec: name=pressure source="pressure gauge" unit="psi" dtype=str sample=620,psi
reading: 475,psi
